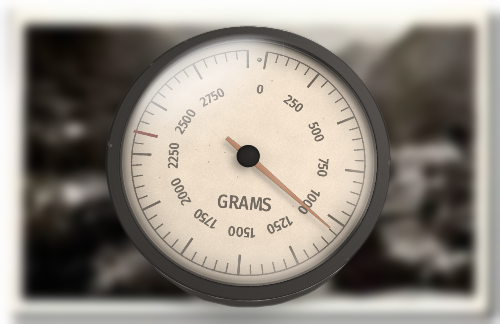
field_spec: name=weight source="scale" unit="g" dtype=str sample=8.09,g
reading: 1050,g
